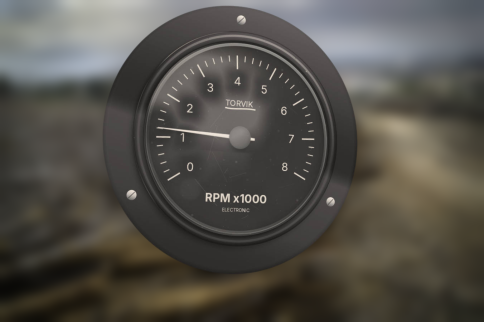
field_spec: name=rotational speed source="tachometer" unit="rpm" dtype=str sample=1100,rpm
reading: 1200,rpm
